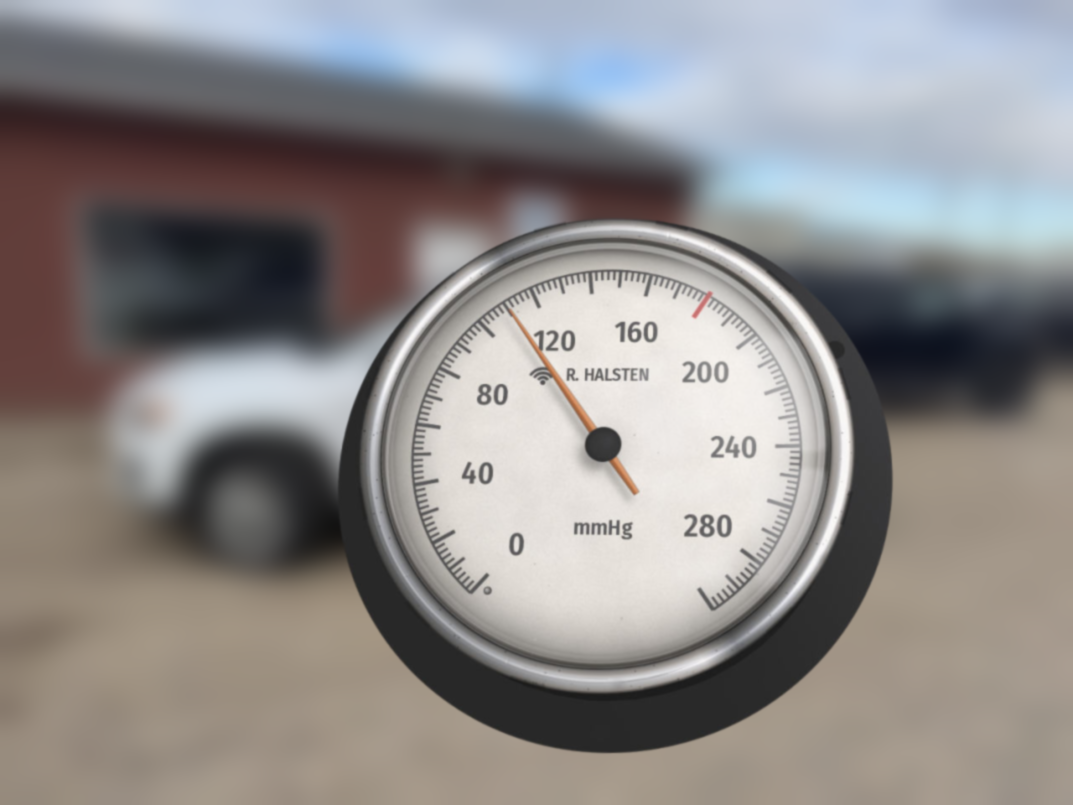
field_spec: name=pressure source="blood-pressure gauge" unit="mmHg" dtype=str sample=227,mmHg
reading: 110,mmHg
